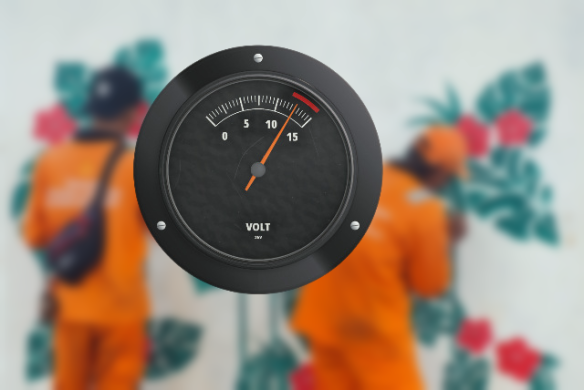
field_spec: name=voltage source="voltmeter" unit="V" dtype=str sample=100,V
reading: 12.5,V
